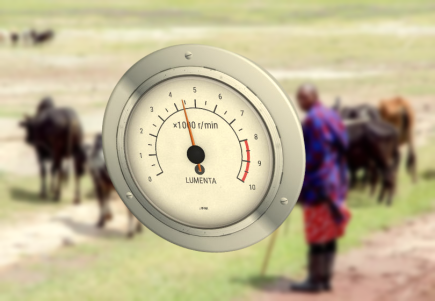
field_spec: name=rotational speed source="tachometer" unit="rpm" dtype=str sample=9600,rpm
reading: 4500,rpm
